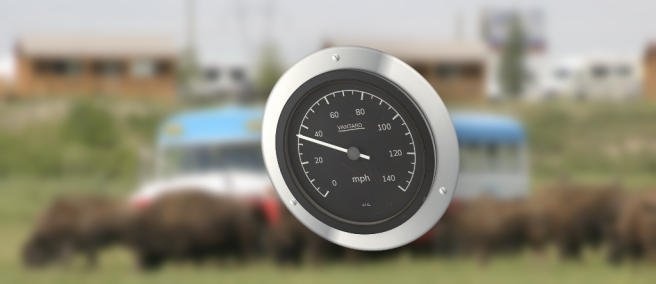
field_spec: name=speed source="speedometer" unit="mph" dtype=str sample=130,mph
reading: 35,mph
